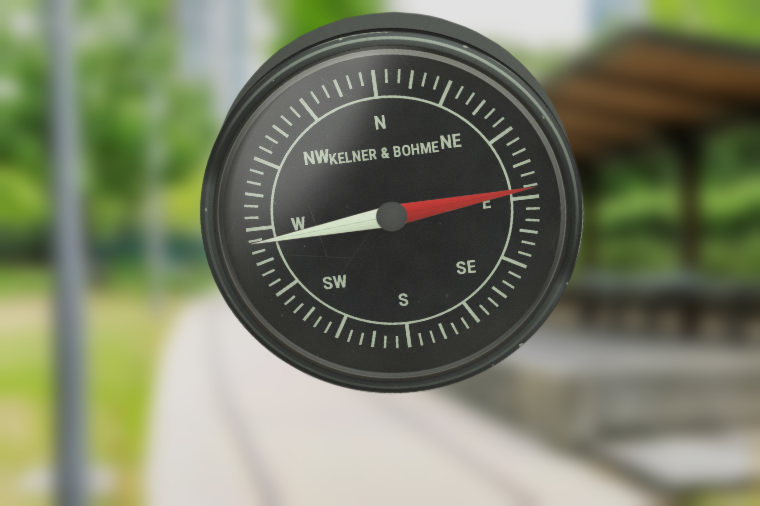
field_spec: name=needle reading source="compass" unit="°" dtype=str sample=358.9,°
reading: 85,°
